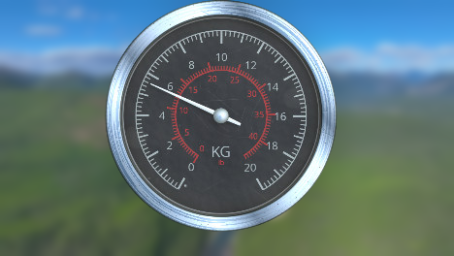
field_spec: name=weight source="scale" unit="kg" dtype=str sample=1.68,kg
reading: 5.6,kg
